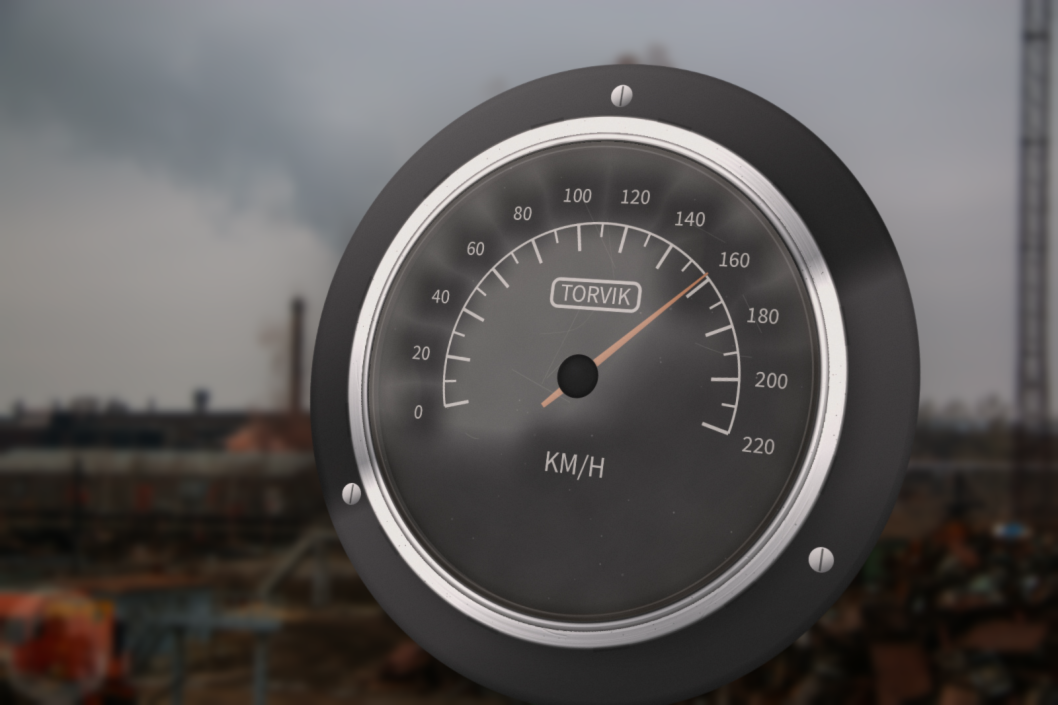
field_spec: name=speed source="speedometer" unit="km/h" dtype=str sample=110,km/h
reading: 160,km/h
